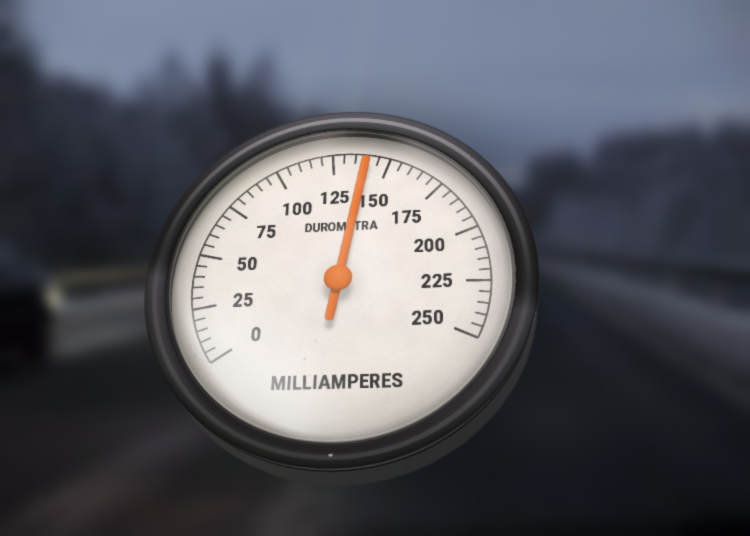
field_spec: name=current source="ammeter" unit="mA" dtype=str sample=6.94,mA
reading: 140,mA
